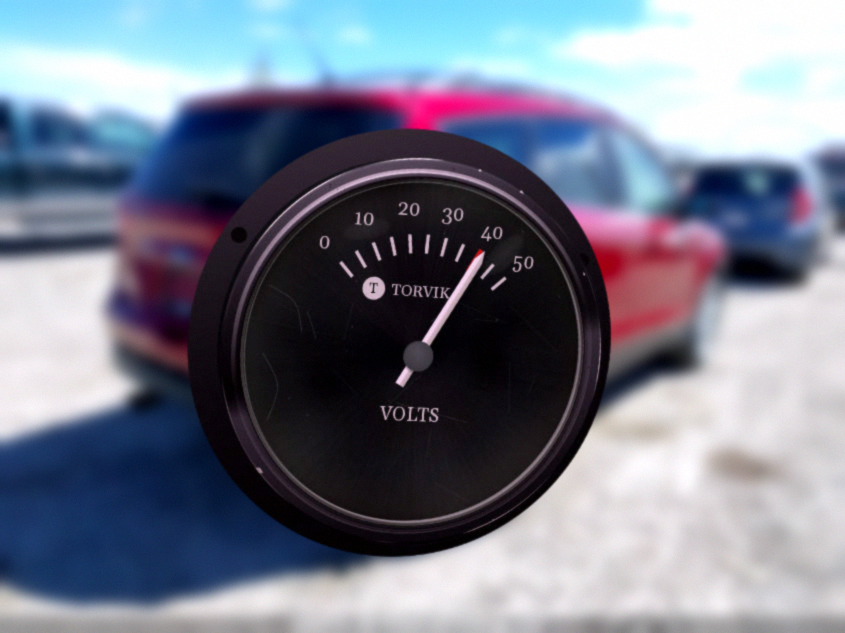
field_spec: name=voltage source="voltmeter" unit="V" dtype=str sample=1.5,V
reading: 40,V
